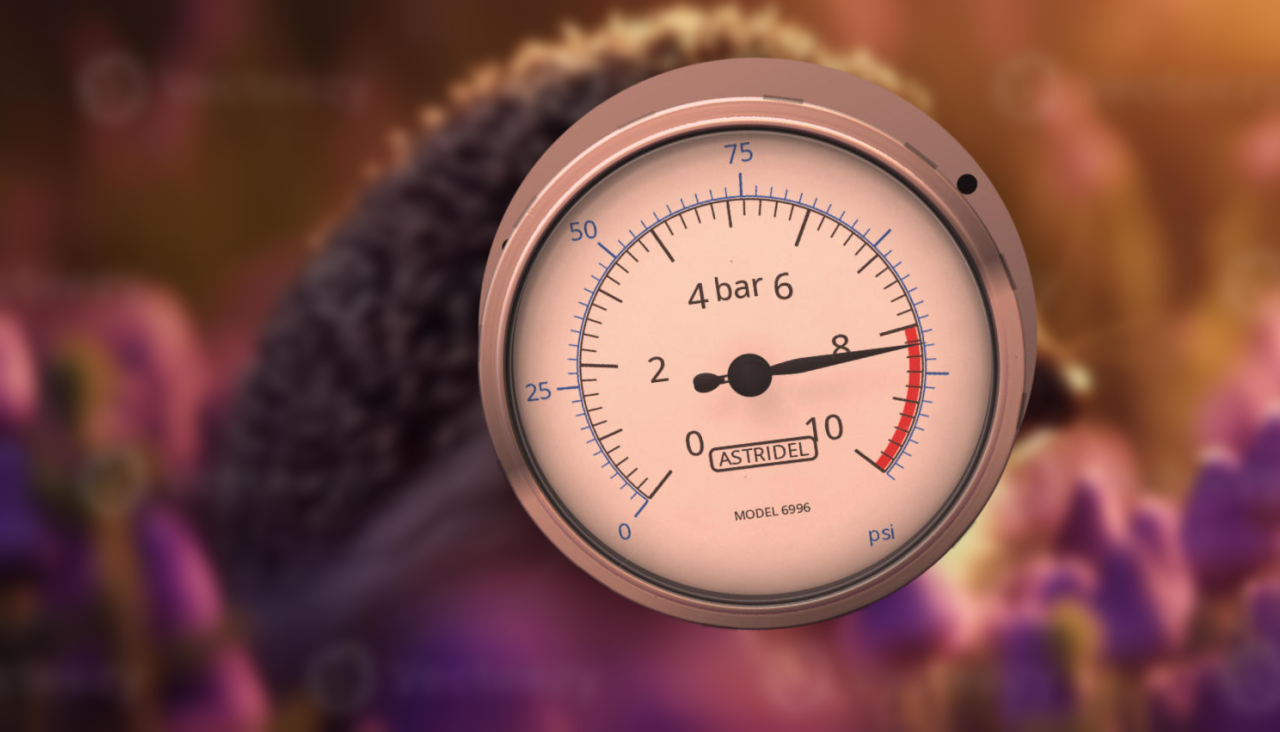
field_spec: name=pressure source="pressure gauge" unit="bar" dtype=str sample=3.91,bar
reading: 8.2,bar
